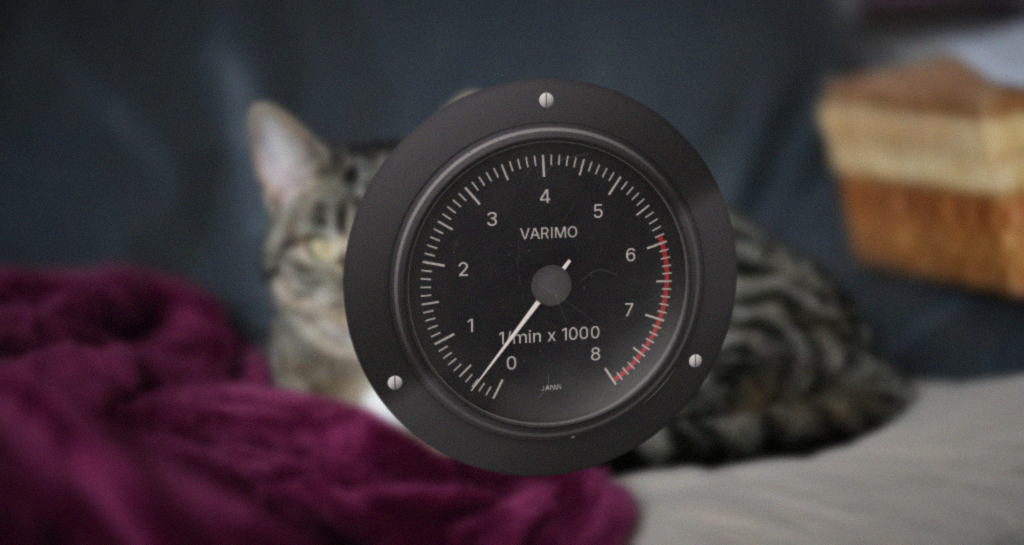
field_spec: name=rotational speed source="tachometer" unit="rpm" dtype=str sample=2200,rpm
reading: 300,rpm
